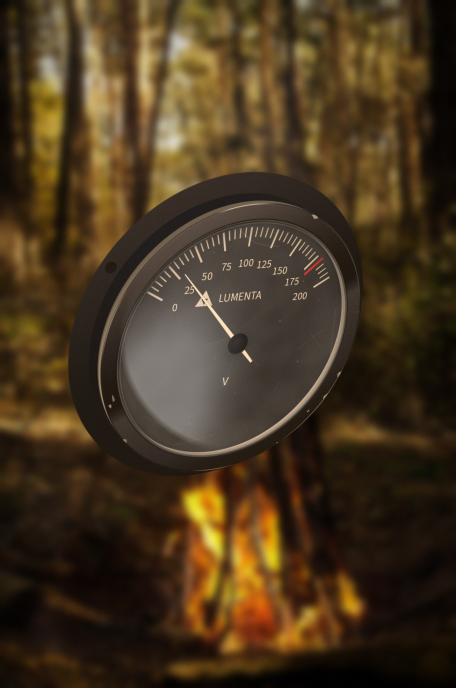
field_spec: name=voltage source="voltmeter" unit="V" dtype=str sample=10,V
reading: 30,V
